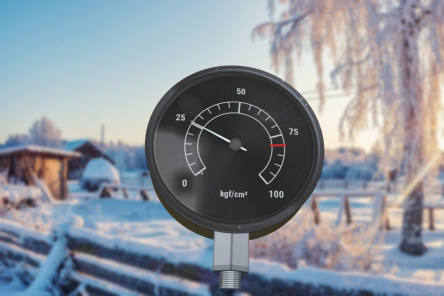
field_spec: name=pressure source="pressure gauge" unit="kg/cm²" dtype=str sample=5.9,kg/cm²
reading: 25,kg/cm²
